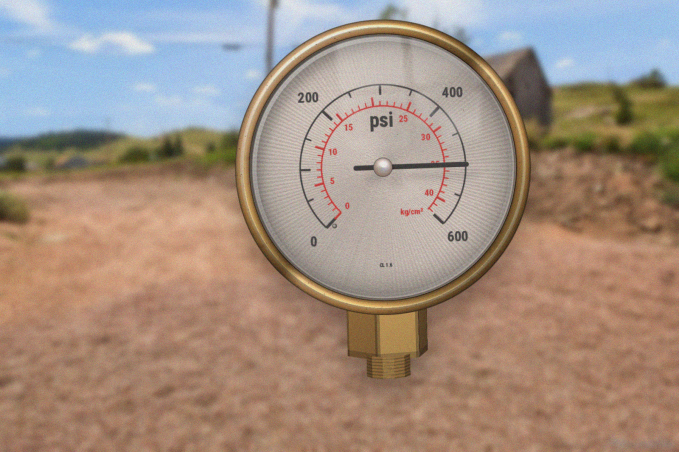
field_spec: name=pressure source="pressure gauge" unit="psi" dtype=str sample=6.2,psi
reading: 500,psi
